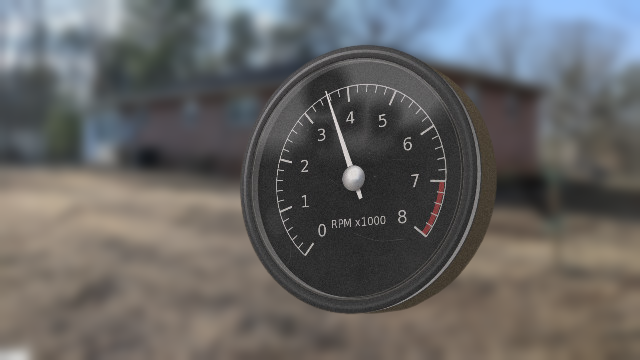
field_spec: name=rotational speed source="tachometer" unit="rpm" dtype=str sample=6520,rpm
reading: 3600,rpm
